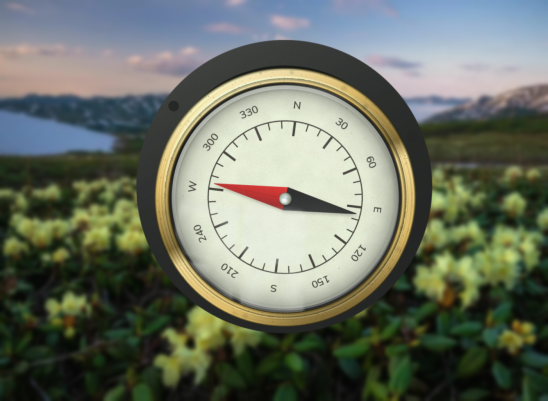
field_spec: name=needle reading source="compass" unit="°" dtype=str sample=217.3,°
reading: 275,°
